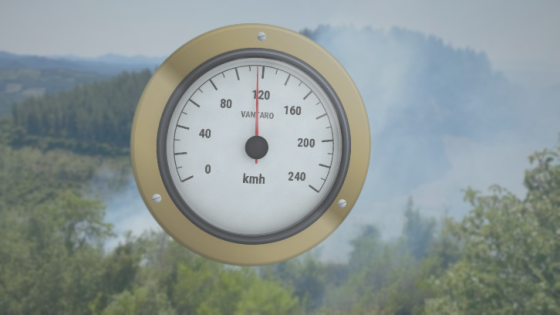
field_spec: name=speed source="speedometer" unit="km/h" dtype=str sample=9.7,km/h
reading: 115,km/h
